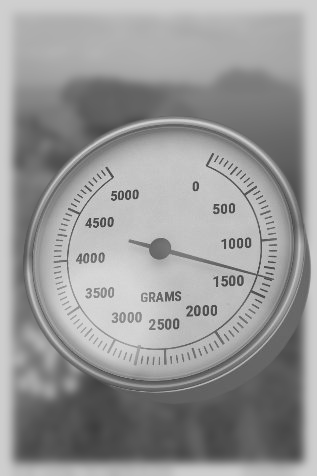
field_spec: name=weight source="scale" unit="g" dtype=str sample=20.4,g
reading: 1350,g
